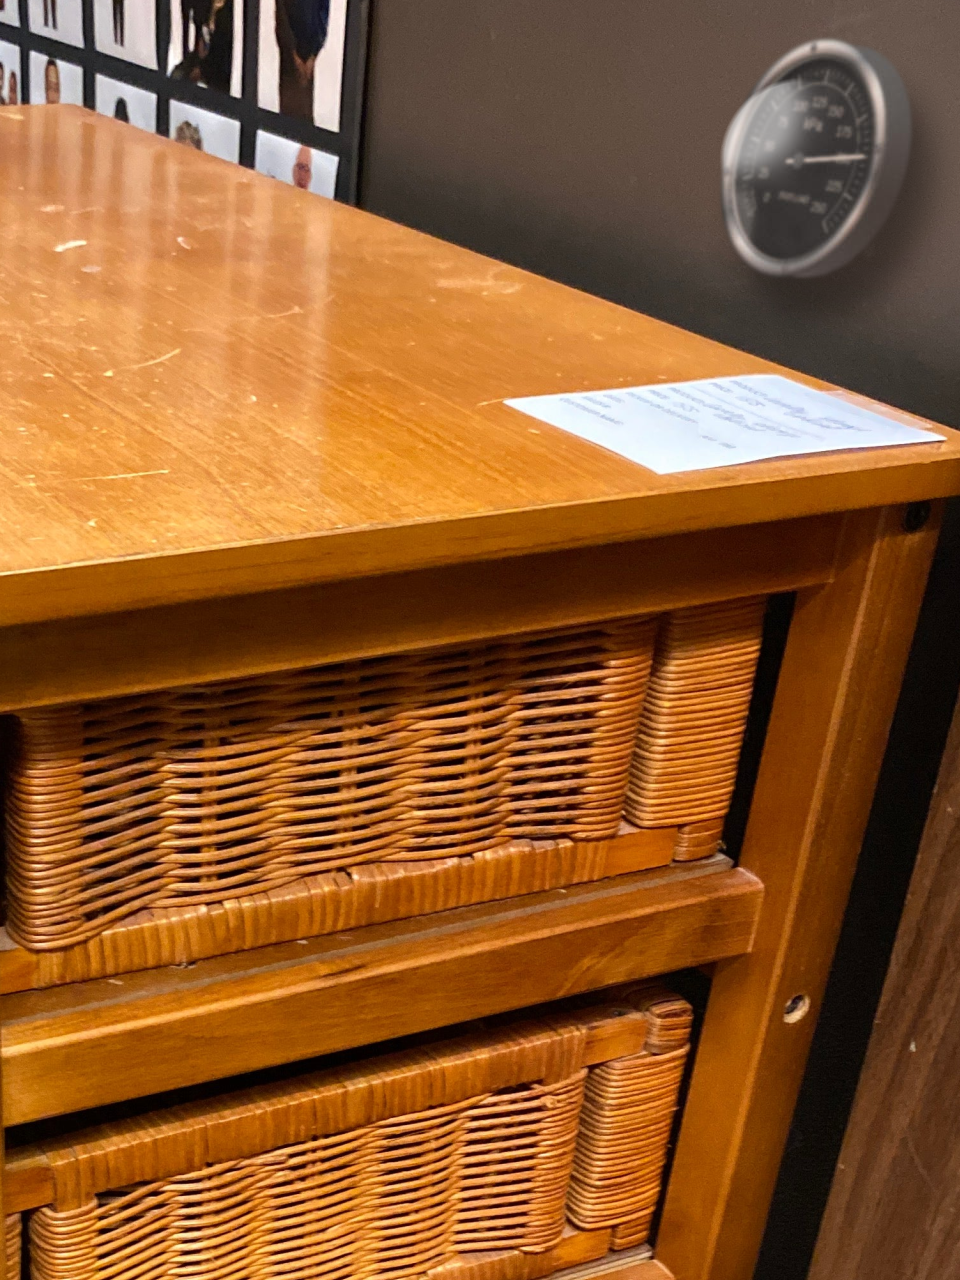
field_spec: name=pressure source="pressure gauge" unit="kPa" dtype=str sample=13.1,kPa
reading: 200,kPa
